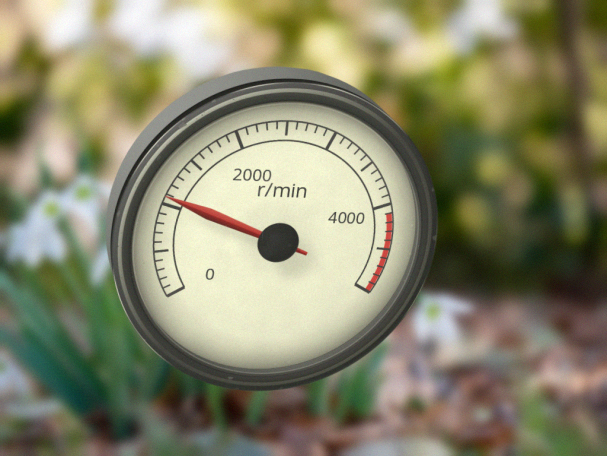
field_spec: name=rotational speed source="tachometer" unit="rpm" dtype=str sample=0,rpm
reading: 1100,rpm
